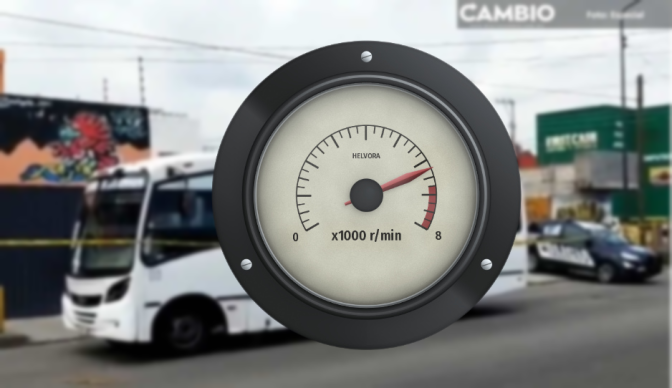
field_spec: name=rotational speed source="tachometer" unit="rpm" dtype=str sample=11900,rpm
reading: 6250,rpm
